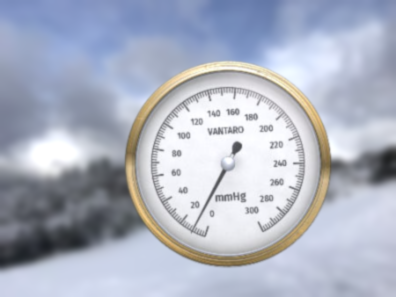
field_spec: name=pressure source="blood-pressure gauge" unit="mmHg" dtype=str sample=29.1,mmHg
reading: 10,mmHg
